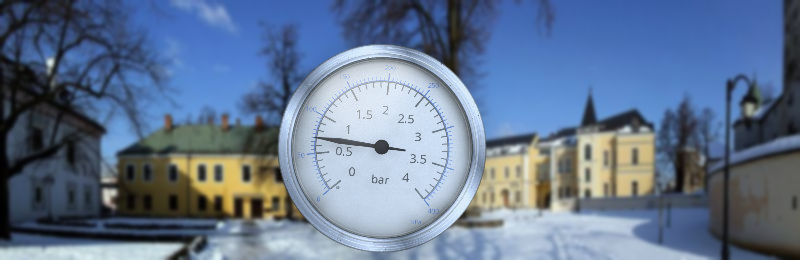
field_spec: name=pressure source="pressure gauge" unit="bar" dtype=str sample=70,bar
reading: 0.7,bar
